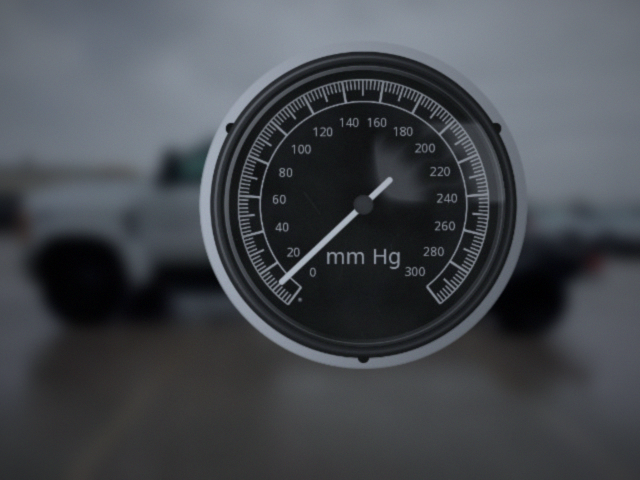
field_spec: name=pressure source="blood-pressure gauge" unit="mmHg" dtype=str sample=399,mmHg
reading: 10,mmHg
